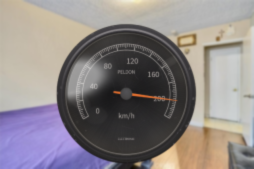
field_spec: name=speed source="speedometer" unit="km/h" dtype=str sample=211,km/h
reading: 200,km/h
